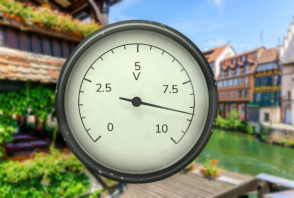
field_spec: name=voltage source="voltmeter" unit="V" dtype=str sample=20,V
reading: 8.75,V
